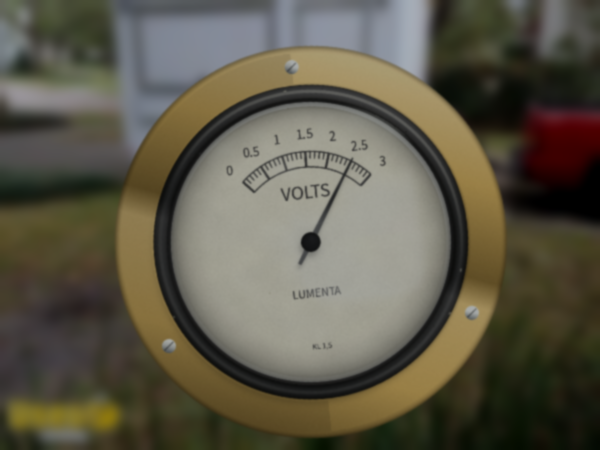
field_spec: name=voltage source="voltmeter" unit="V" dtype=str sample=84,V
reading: 2.5,V
